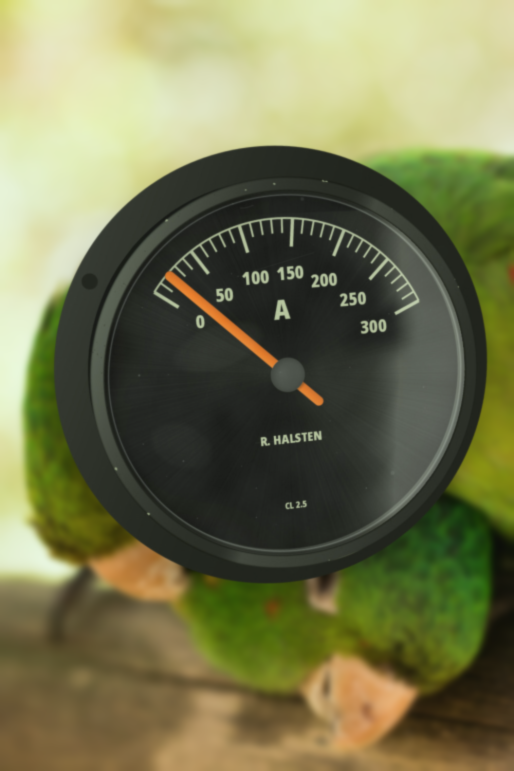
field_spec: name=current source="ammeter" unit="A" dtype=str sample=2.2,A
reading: 20,A
